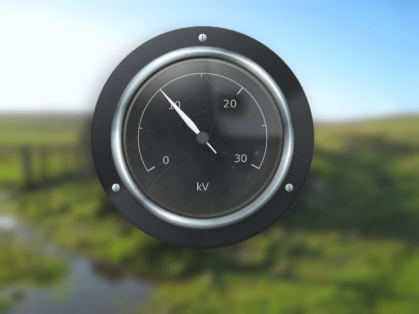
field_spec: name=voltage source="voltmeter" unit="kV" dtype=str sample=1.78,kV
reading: 10,kV
